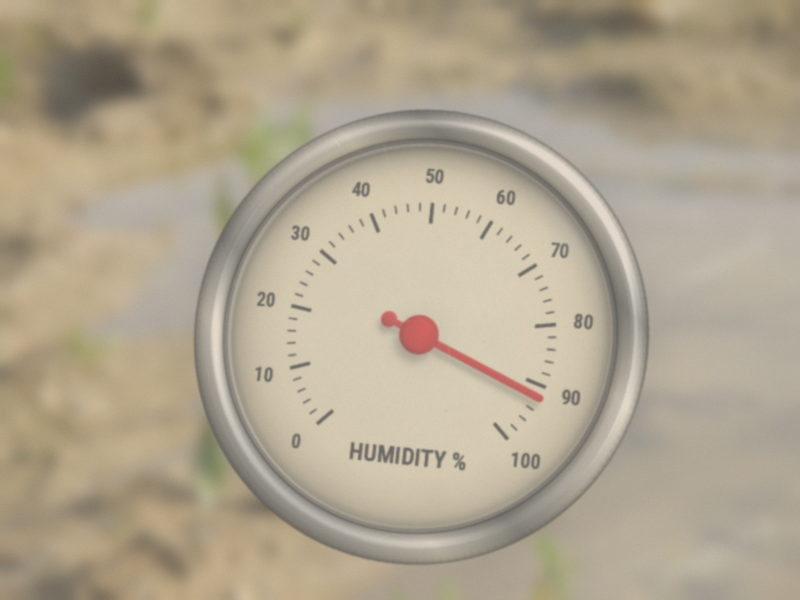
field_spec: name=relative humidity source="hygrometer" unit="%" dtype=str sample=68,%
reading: 92,%
